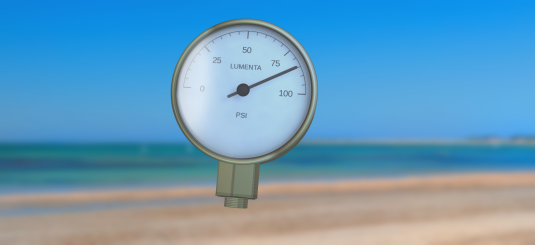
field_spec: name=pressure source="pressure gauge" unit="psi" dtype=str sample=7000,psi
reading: 85,psi
